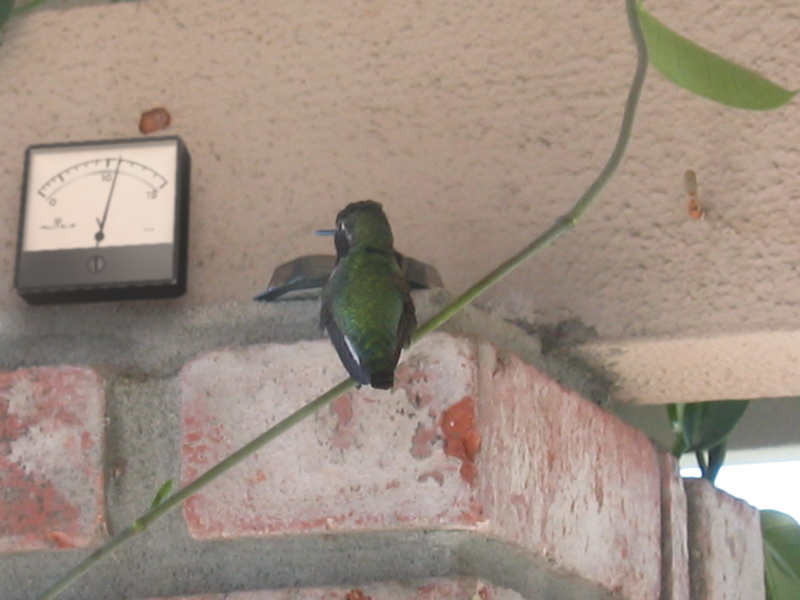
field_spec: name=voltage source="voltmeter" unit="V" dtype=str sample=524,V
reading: 11,V
